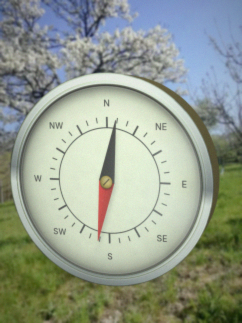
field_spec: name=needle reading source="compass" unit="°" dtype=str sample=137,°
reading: 190,°
